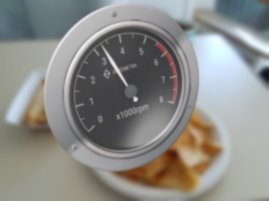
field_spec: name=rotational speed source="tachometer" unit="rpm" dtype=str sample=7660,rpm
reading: 3250,rpm
